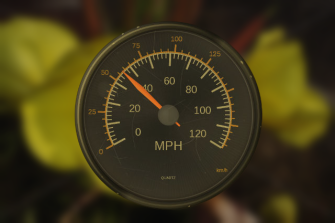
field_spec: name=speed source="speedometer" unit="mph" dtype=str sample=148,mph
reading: 36,mph
